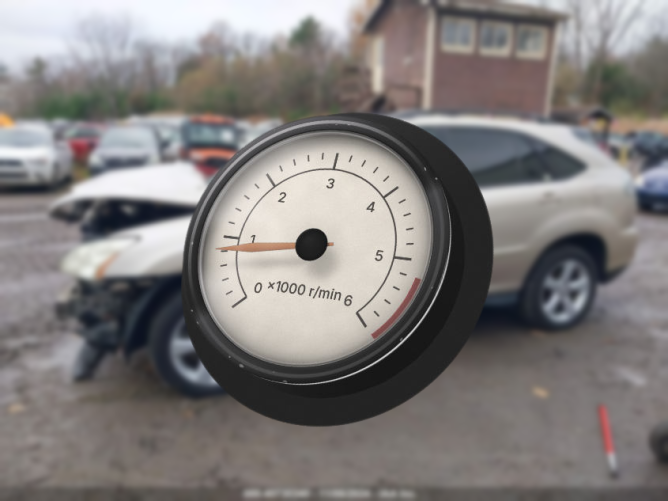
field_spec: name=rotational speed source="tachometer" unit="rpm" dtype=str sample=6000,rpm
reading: 800,rpm
